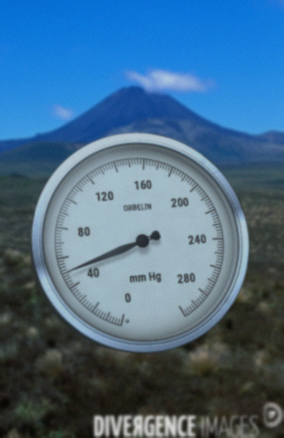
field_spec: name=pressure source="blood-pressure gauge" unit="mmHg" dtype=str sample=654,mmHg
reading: 50,mmHg
